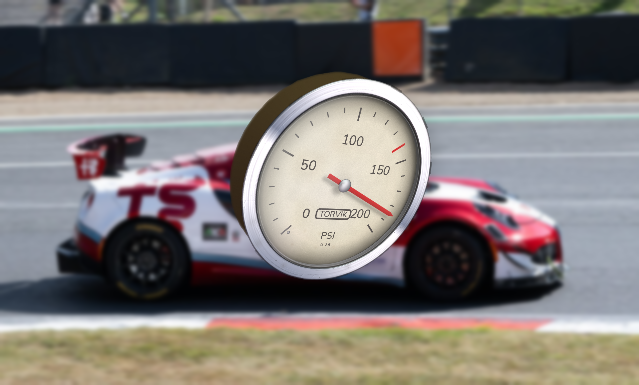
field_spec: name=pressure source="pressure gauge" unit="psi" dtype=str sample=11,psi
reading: 185,psi
